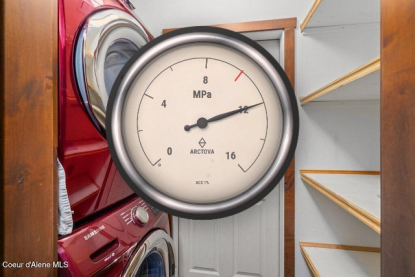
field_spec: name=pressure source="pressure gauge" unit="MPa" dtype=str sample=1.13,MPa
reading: 12,MPa
